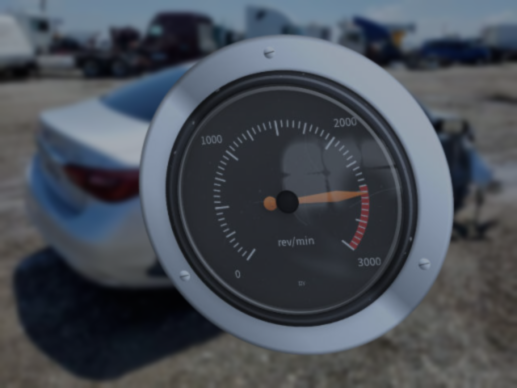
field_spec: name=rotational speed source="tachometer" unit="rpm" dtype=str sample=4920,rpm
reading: 2500,rpm
